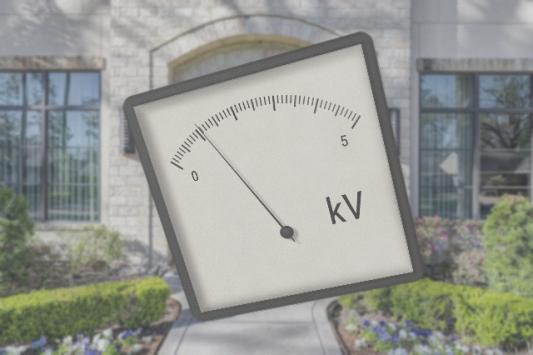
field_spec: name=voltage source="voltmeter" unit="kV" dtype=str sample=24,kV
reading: 1.1,kV
